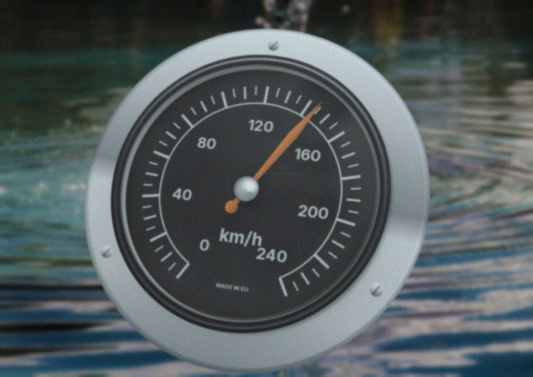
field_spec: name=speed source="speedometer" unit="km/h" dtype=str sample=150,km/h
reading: 145,km/h
